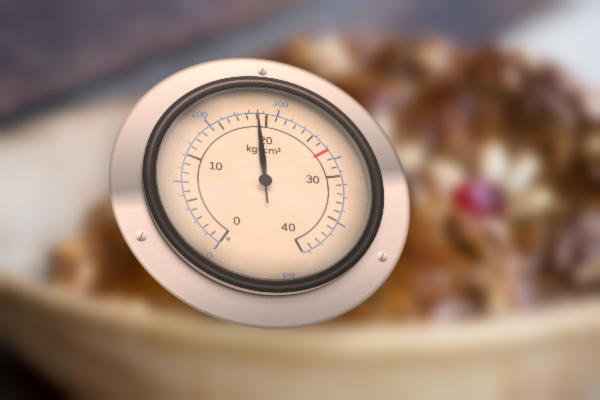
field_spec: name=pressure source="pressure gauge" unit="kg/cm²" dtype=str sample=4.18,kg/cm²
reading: 19,kg/cm²
